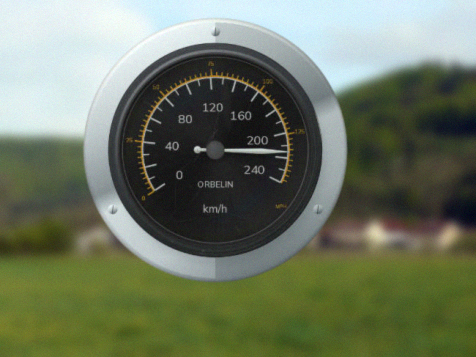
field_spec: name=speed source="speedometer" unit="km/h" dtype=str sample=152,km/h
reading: 215,km/h
